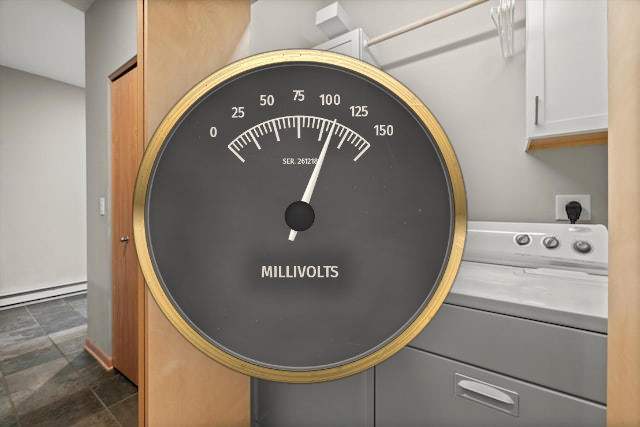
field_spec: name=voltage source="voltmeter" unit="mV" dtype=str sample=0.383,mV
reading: 110,mV
